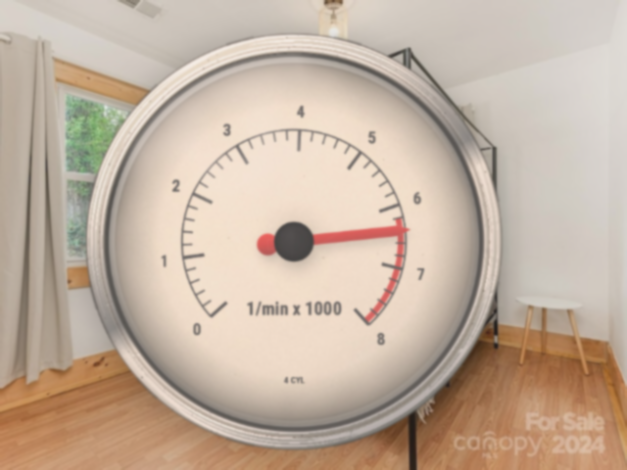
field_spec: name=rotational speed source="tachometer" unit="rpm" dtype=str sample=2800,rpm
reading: 6400,rpm
